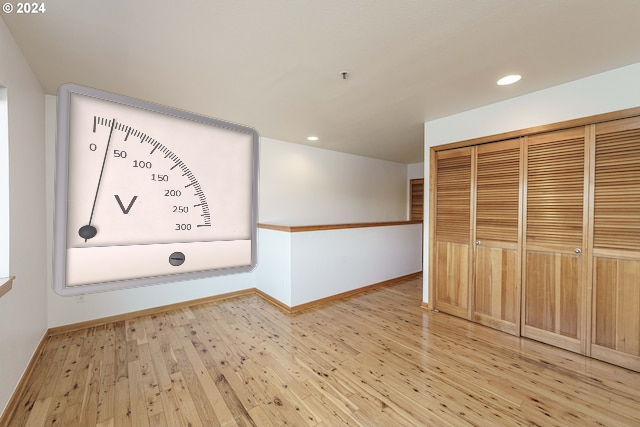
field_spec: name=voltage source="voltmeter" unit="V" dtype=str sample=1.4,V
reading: 25,V
